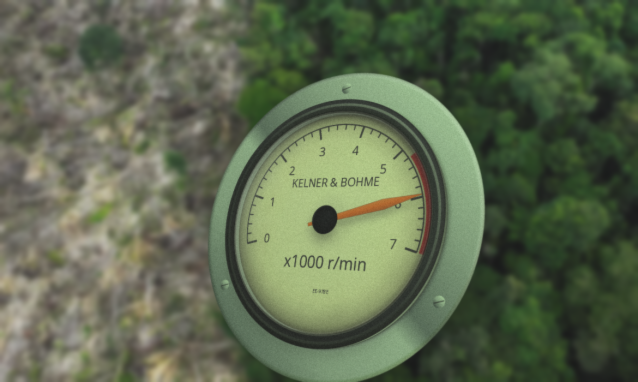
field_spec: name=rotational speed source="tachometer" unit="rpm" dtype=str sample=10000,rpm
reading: 6000,rpm
